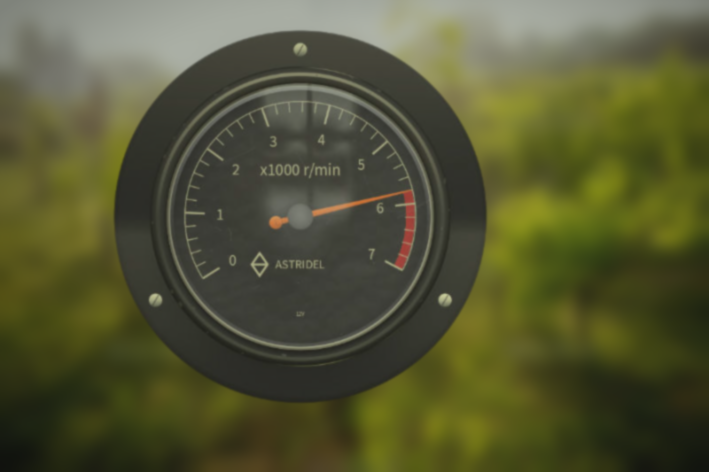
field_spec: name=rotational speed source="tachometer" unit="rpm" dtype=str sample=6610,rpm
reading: 5800,rpm
